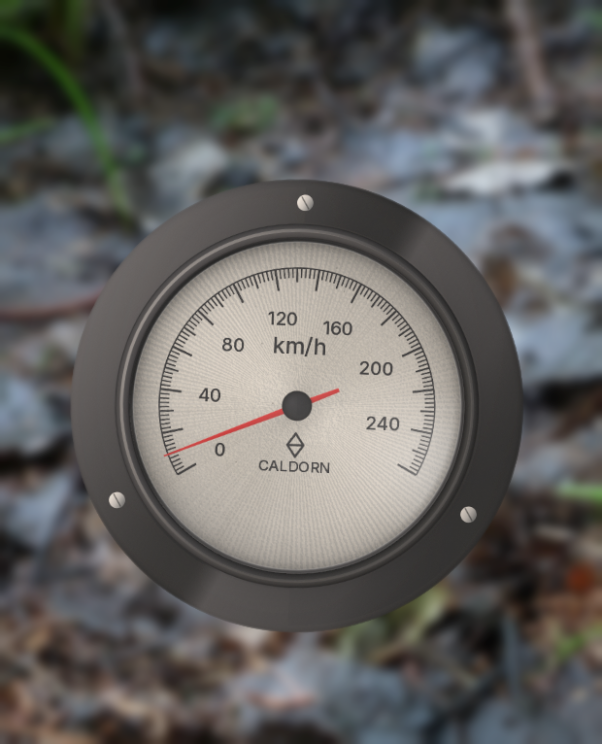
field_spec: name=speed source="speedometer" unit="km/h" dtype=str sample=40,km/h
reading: 10,km/h
